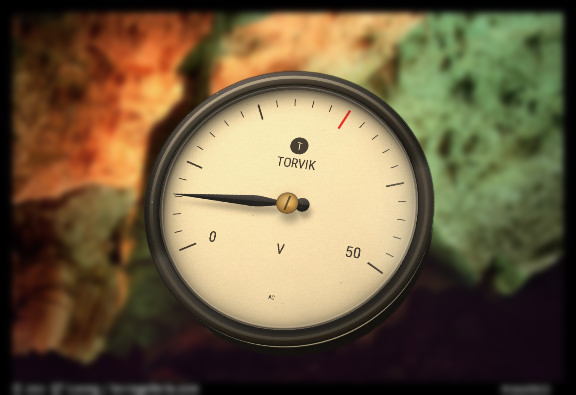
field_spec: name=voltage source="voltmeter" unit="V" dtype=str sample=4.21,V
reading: 6,V
